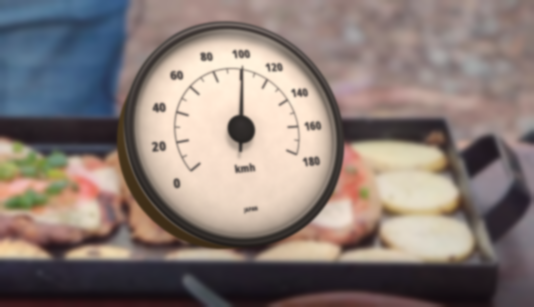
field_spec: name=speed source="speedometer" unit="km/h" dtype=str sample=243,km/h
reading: 100,km/h
